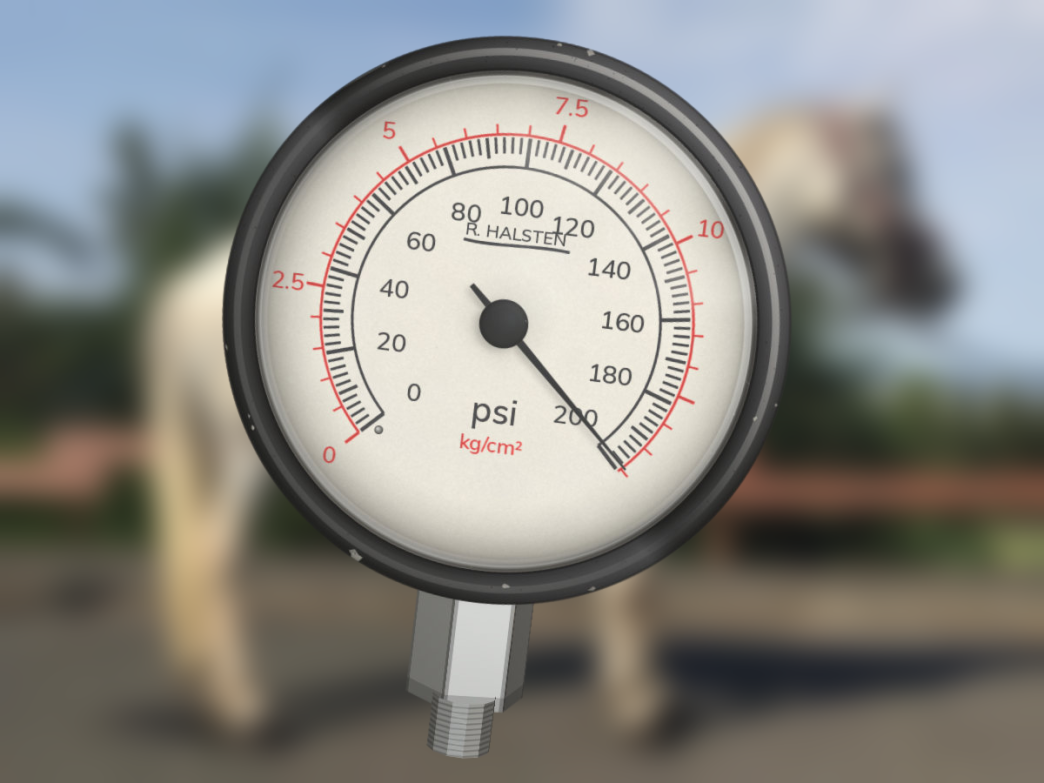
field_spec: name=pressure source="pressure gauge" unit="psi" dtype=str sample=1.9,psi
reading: 198,psi
